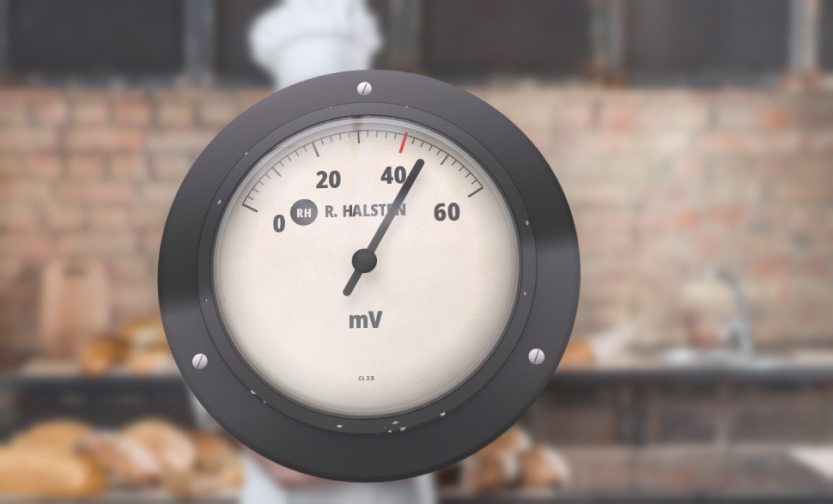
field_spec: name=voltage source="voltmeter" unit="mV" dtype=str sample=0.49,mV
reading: 46,mV
